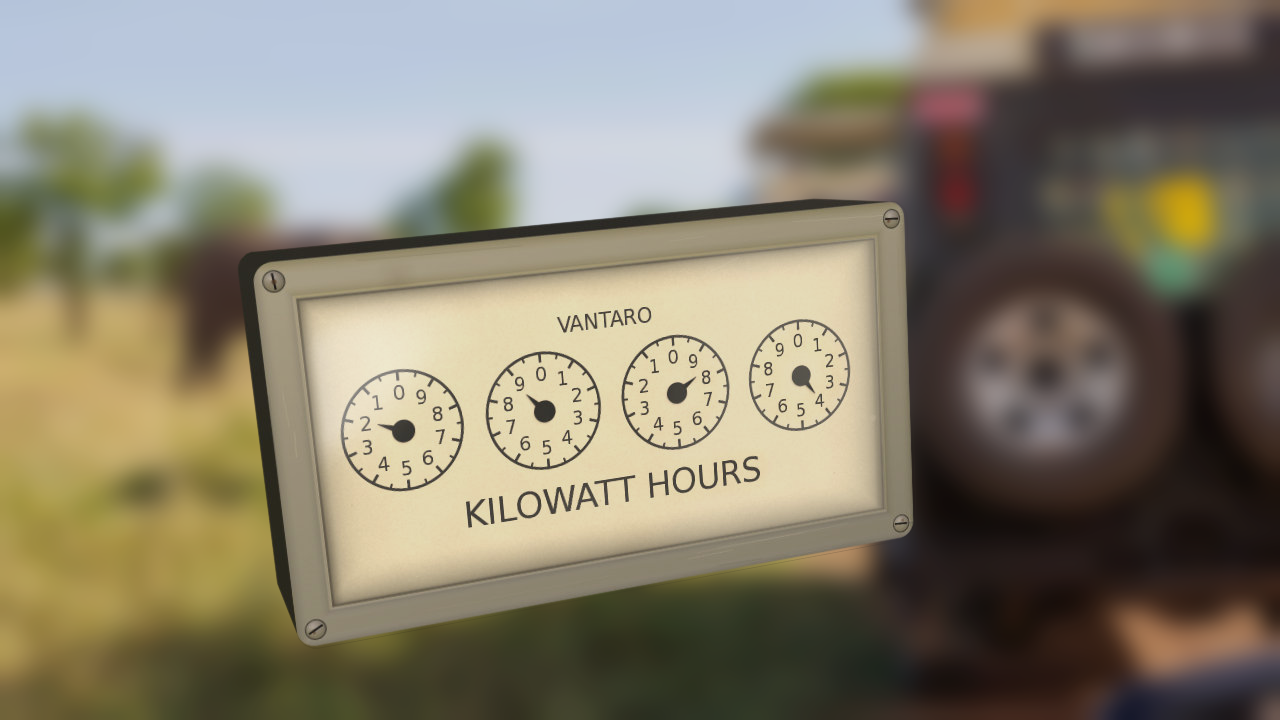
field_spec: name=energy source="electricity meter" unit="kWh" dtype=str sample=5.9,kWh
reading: 1884,kWh
